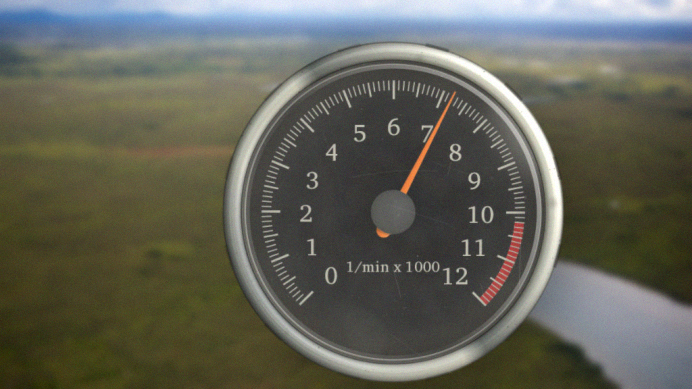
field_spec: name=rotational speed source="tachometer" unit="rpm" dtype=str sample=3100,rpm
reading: 7200,rpm
